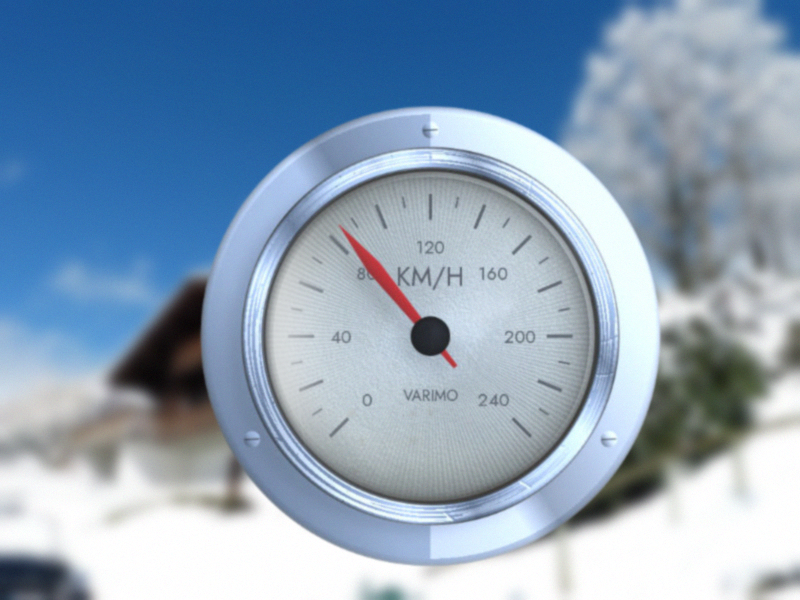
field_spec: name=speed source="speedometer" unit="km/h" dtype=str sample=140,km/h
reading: 85,km/h
